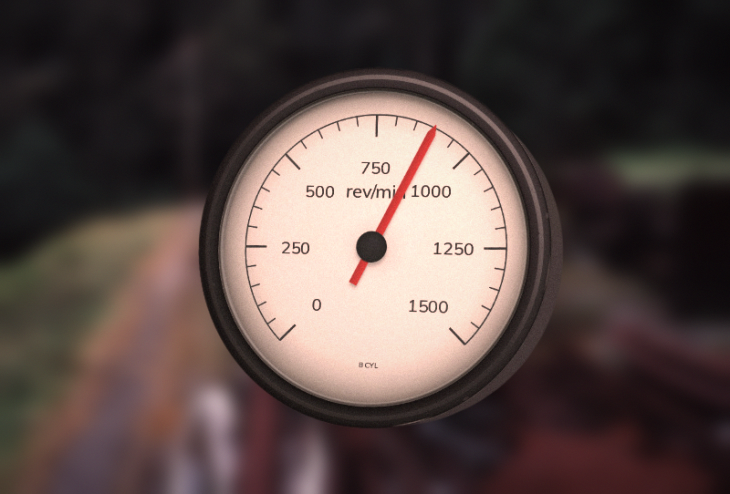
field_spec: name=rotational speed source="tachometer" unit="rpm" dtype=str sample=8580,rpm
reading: 900,rpm
